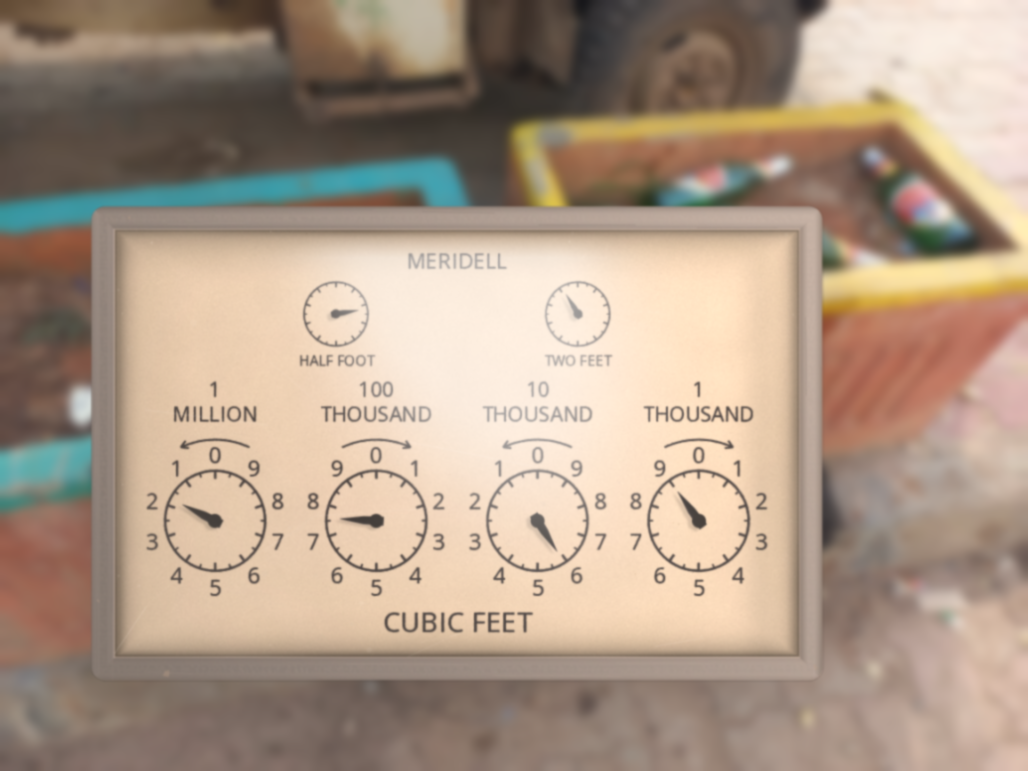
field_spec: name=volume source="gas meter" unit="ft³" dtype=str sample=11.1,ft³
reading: 175900,ft³
